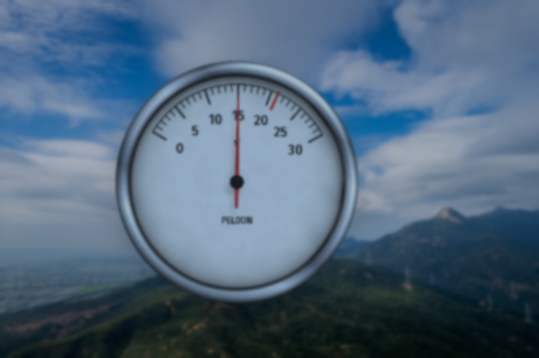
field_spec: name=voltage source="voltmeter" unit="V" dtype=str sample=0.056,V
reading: 15,V
